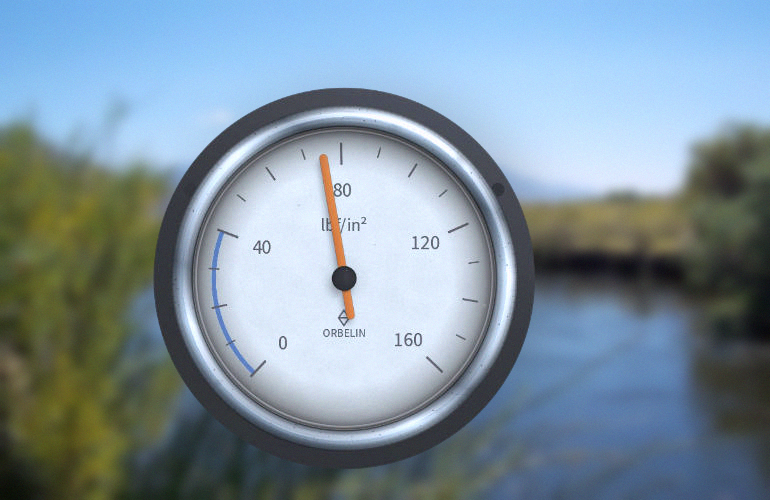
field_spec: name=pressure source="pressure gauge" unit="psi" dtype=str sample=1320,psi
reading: 75,psi
